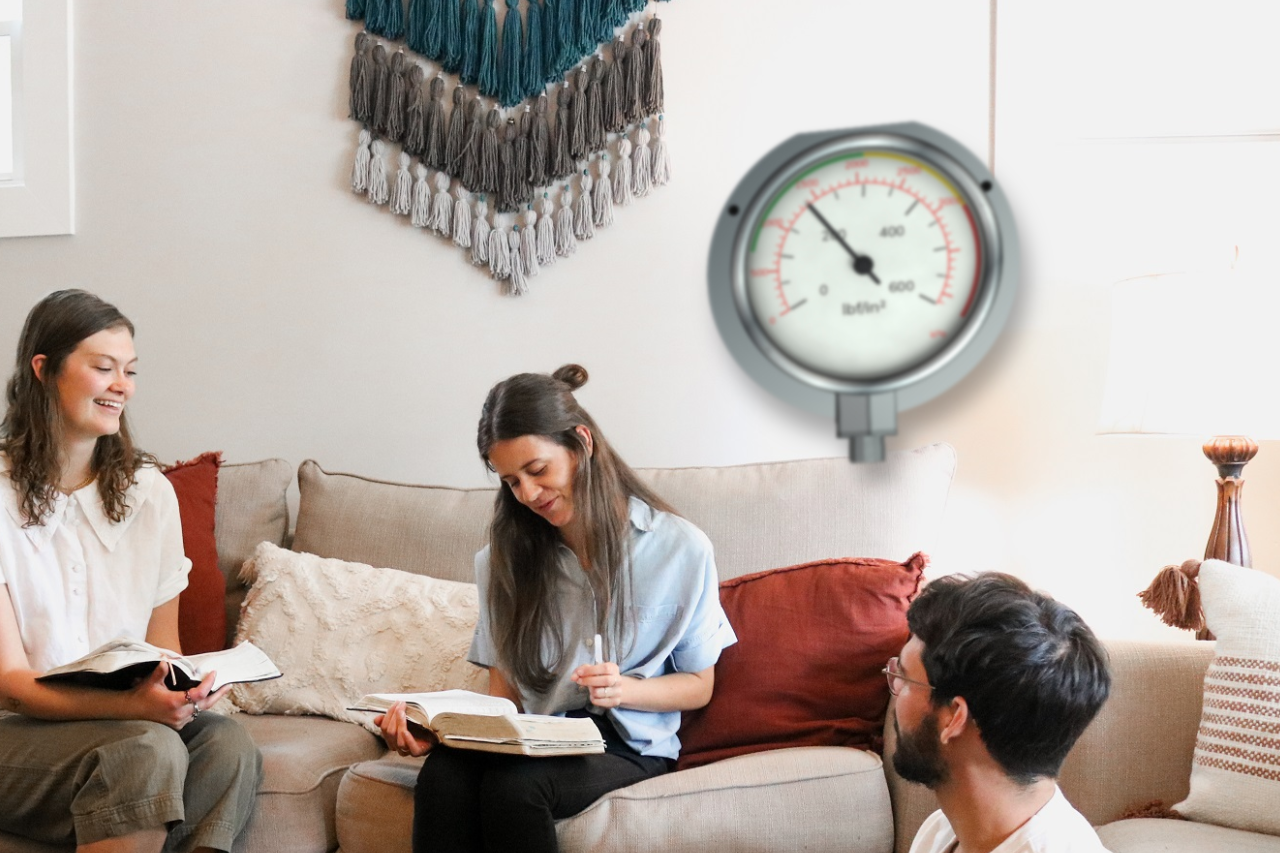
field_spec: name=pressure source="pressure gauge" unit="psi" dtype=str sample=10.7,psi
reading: 200,psi
